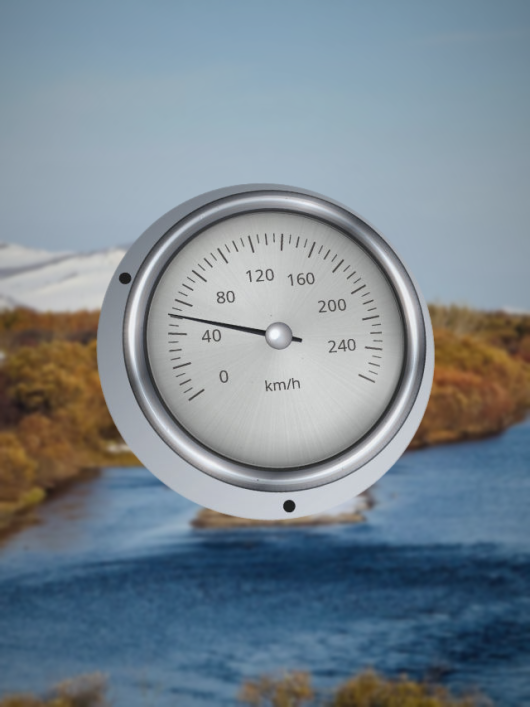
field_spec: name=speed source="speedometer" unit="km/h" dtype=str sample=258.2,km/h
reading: 50,km/h
